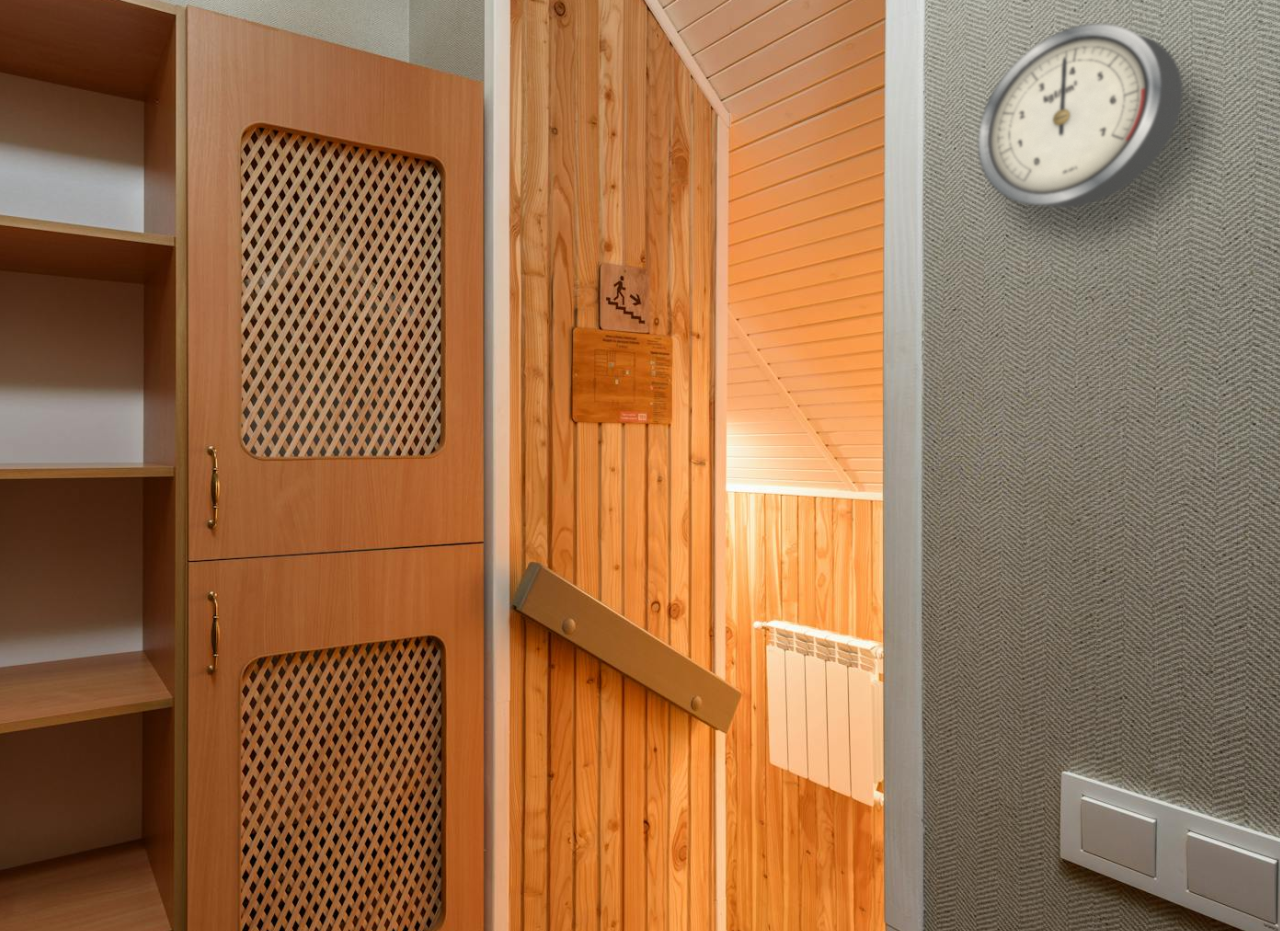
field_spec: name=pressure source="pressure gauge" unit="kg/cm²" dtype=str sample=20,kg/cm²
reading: 3.8,kg/cm²
